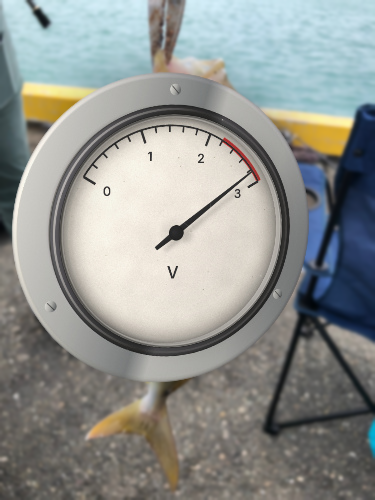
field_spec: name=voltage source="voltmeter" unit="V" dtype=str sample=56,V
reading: 2.8,V
